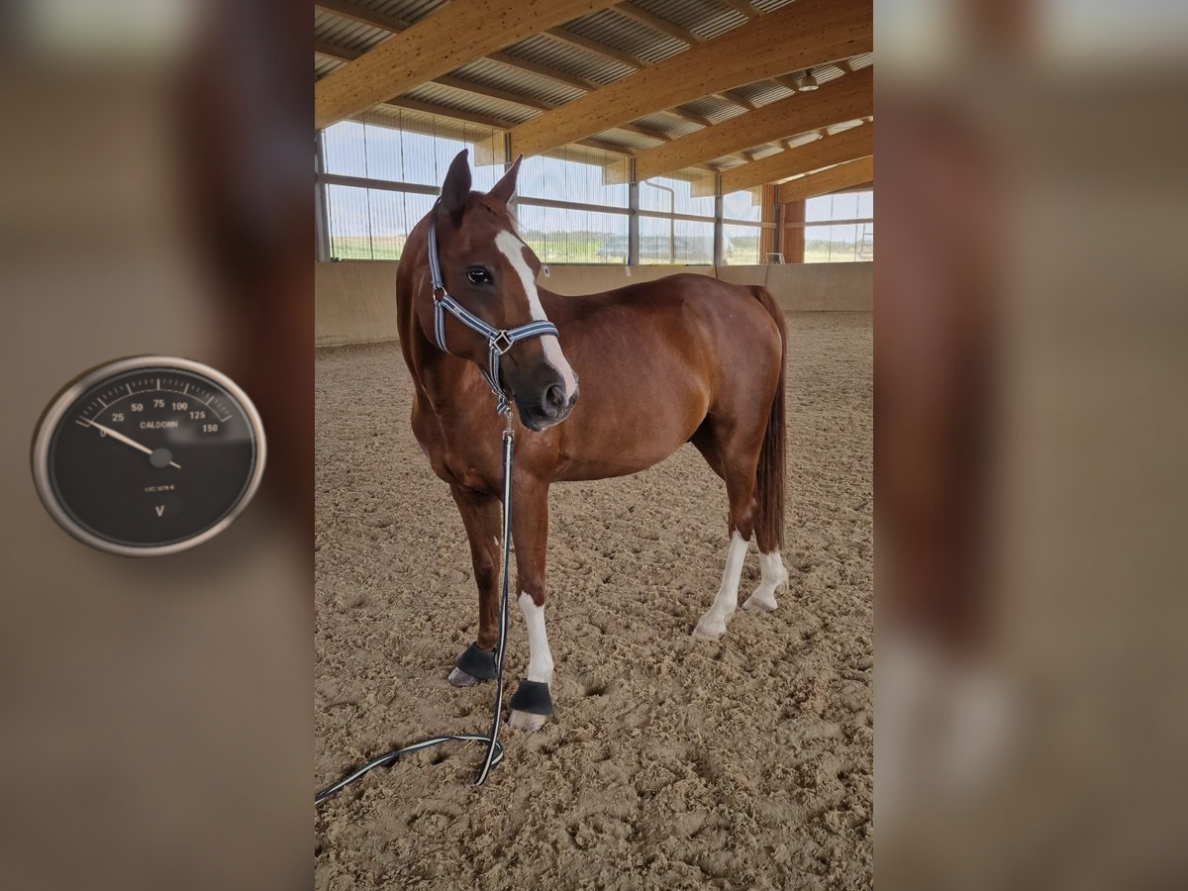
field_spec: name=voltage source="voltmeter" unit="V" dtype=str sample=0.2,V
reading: 5,V
